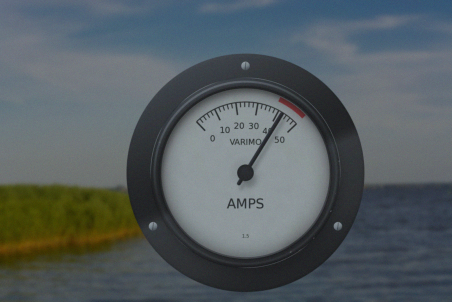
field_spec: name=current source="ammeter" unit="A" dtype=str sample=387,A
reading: 42,A
